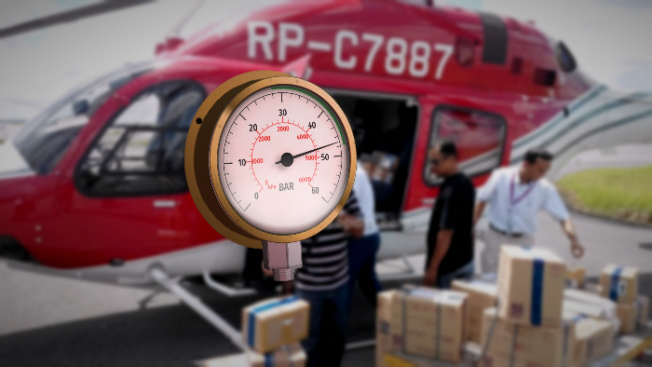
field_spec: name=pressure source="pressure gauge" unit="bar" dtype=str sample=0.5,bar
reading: 47,bar
